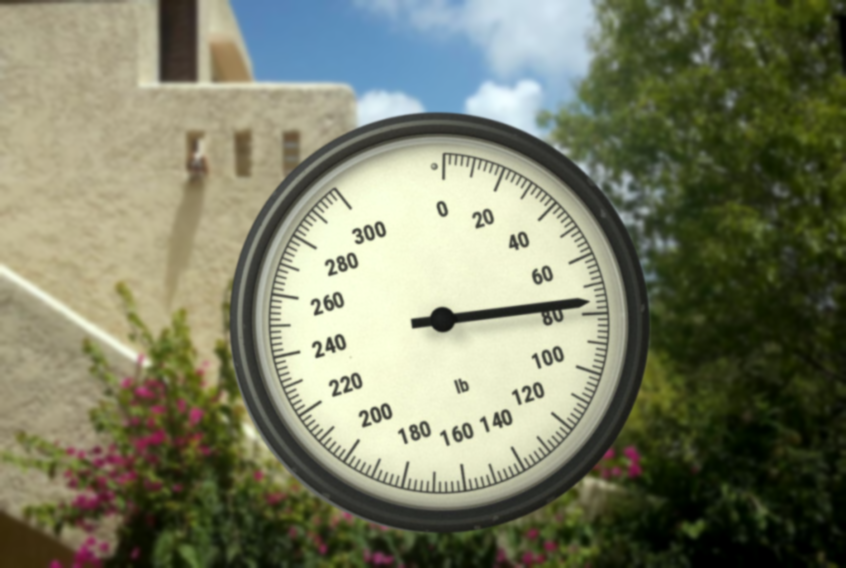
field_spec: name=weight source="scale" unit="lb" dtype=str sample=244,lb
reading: 76,lb
